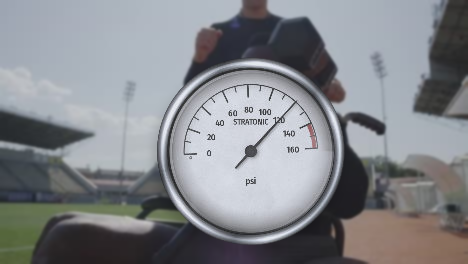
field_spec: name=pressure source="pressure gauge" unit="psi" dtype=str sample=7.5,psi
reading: 120,psi
